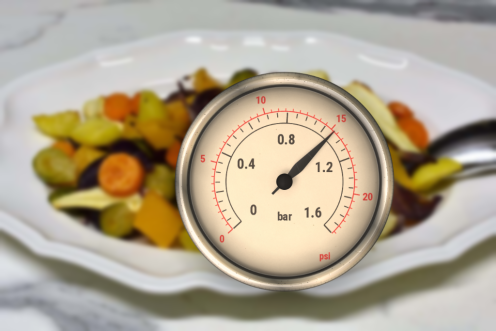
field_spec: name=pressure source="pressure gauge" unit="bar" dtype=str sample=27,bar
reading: 1.05,bar
